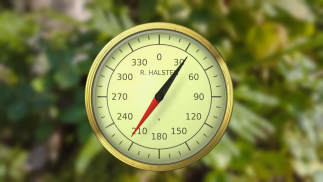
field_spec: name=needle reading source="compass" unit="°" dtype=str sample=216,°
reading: 215,°
